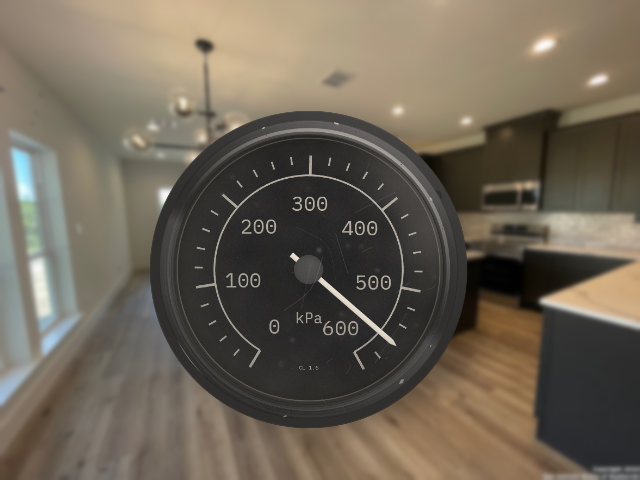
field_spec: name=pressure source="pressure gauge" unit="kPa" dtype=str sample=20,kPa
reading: 560,kPa
